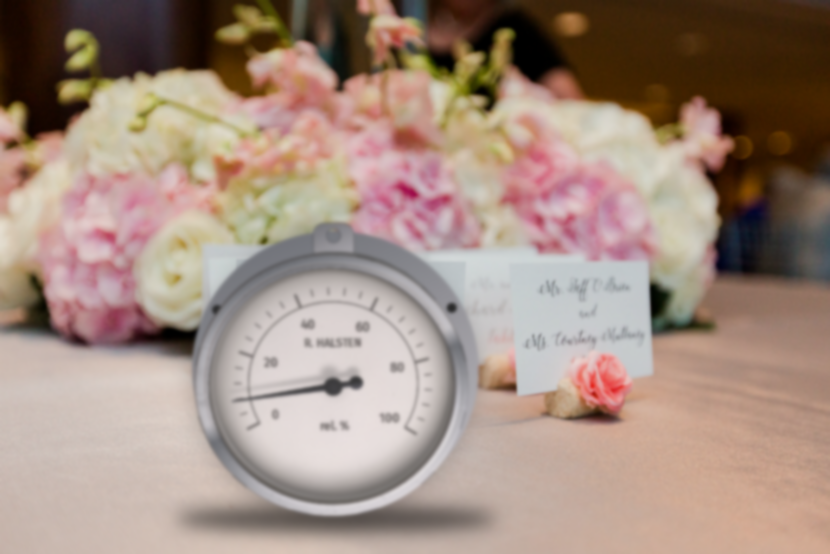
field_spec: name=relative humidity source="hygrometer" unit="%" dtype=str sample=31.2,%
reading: 8,%
